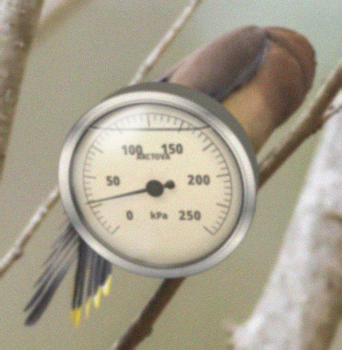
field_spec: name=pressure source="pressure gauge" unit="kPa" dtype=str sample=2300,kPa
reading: 30,kPa
